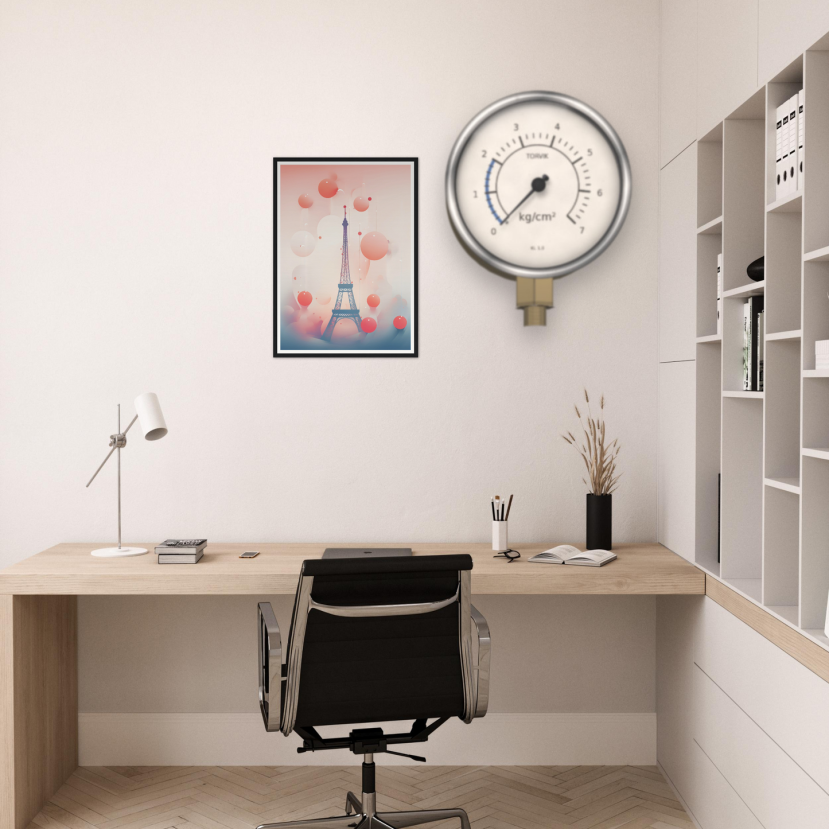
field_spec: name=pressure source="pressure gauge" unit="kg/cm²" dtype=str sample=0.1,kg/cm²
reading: 0,kg/cm²
